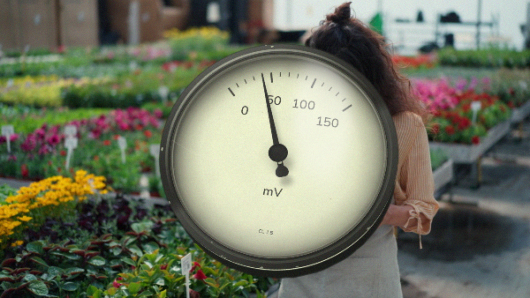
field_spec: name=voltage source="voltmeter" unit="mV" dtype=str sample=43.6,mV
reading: 40,mV
